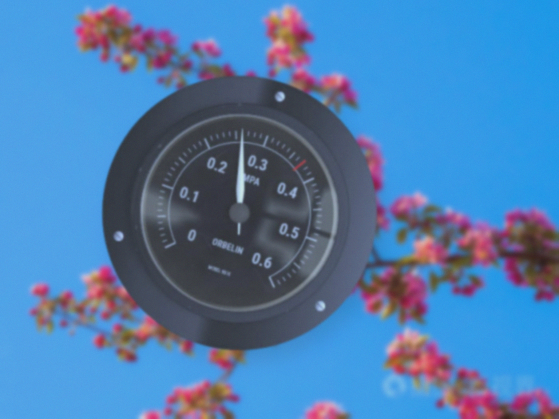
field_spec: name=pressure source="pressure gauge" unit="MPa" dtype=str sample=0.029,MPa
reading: 0.26,MPa
